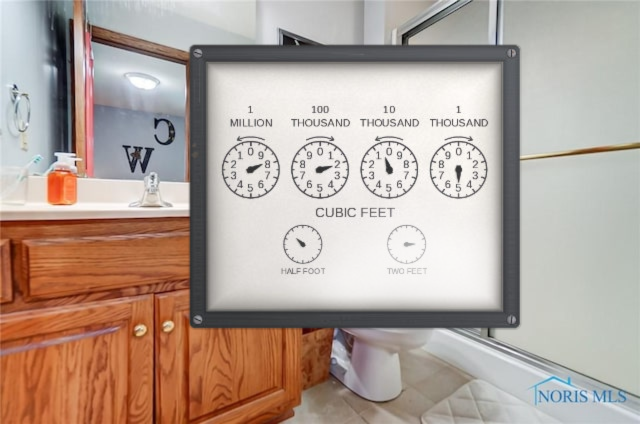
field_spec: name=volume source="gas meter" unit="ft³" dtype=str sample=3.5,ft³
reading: 820500,ft³
